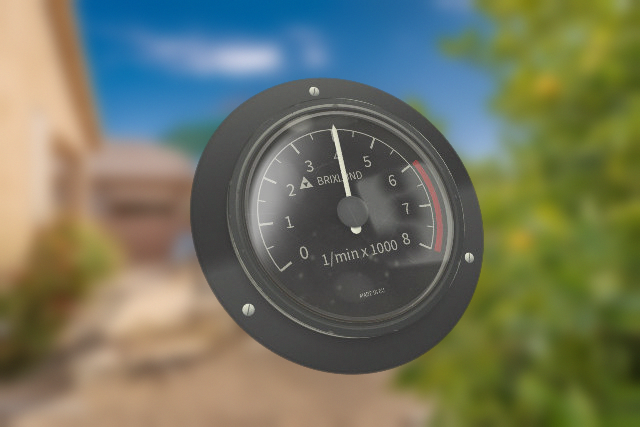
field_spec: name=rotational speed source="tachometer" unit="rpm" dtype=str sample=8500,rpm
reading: 4000,rpm
